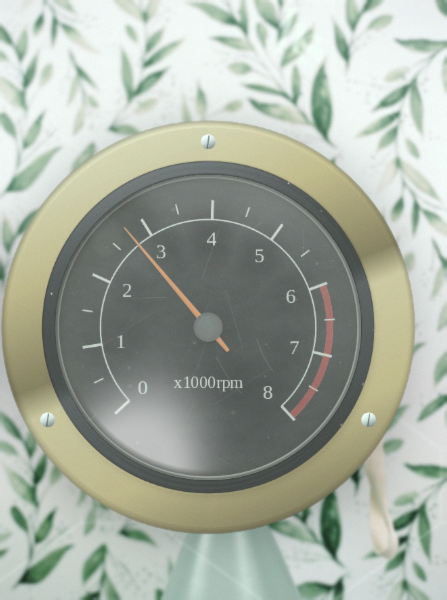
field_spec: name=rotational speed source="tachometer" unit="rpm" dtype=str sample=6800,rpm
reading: 2750,rpm
